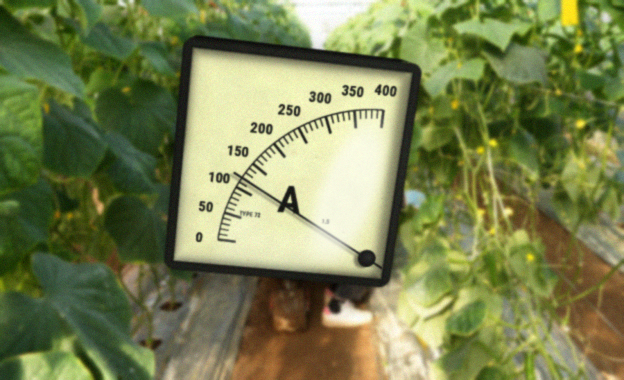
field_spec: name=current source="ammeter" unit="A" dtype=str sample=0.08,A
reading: 120,A
